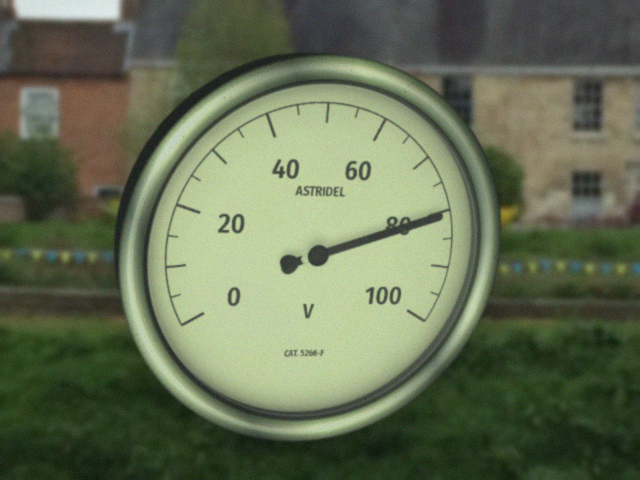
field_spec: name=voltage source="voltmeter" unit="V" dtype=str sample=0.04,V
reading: 80,V
